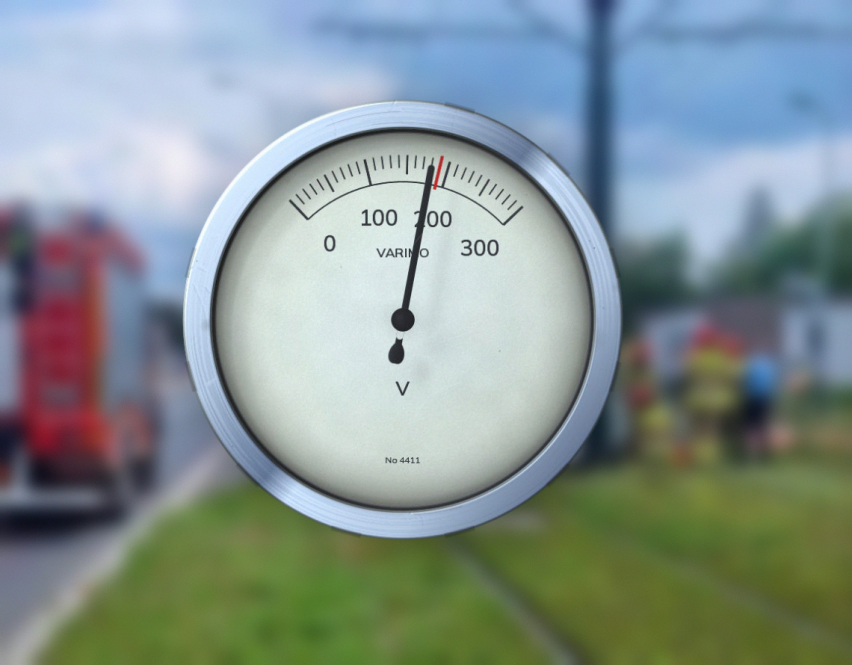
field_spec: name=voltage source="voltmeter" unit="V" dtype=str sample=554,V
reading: 180,V
